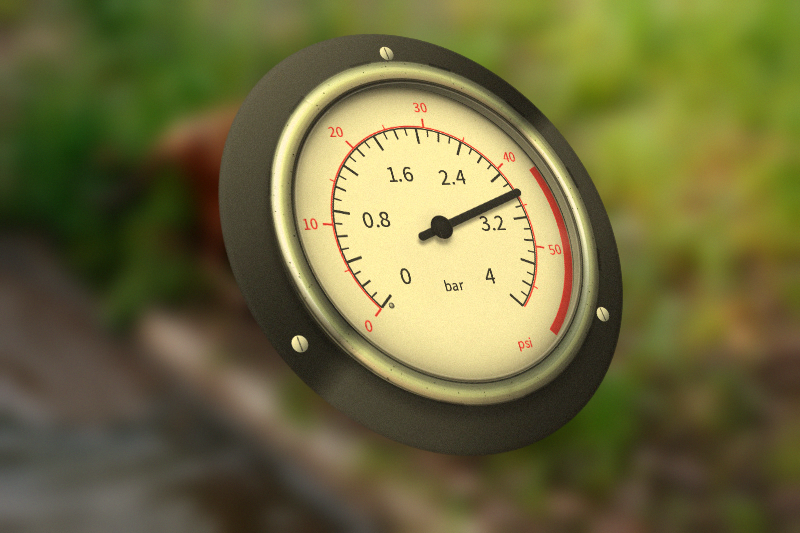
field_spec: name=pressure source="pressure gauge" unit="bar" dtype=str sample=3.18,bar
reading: 3,bar
